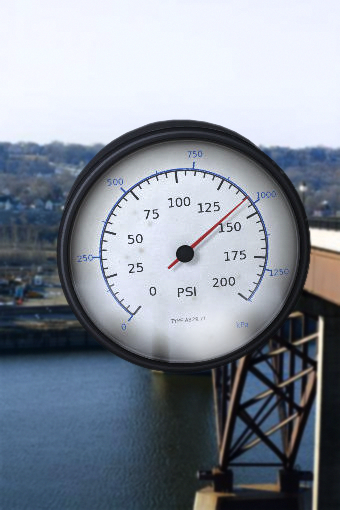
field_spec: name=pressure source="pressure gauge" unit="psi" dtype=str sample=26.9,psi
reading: 140,psi
